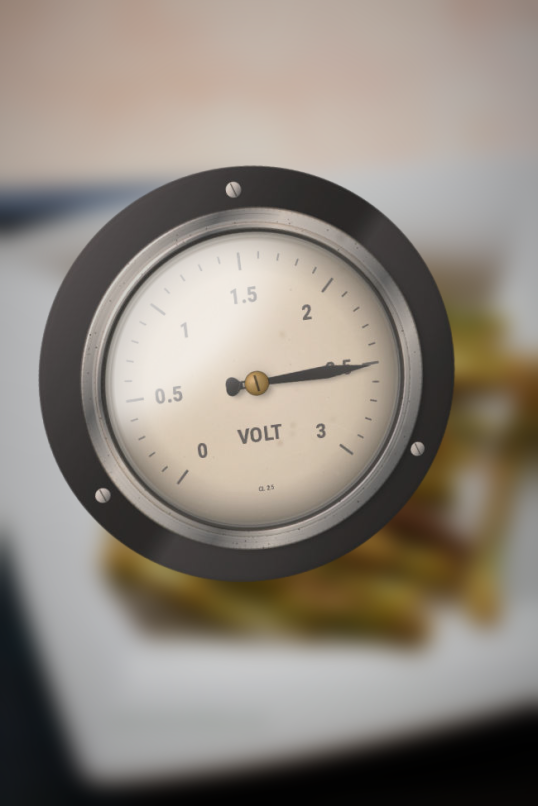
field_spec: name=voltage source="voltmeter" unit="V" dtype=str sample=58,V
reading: 2.5,V
